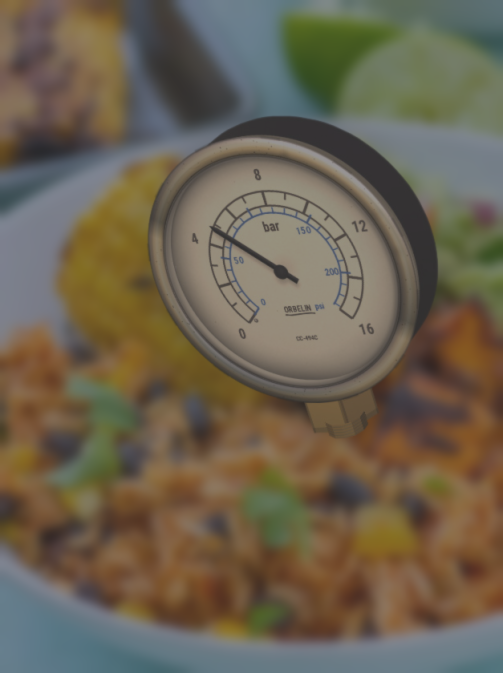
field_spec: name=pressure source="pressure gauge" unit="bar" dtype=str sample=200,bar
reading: 5,bar
